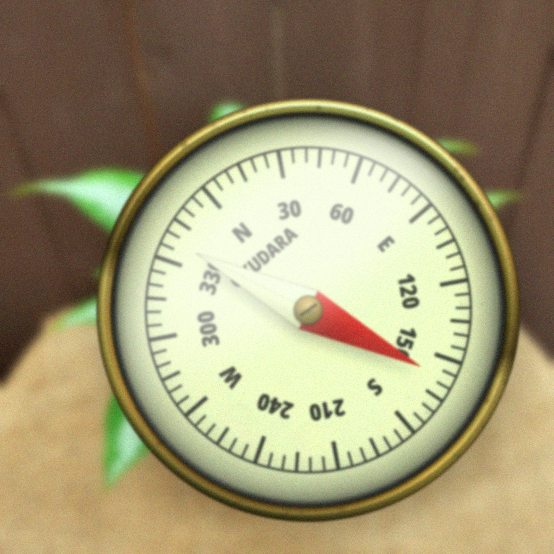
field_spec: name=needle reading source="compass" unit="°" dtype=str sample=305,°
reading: 157.5,°
